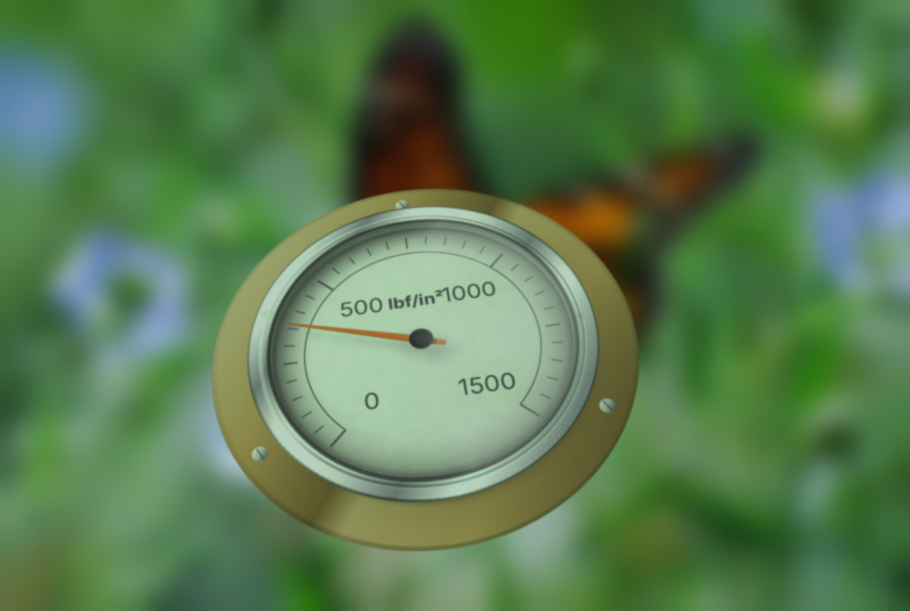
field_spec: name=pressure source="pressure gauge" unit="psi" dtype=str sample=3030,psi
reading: 350,psi
